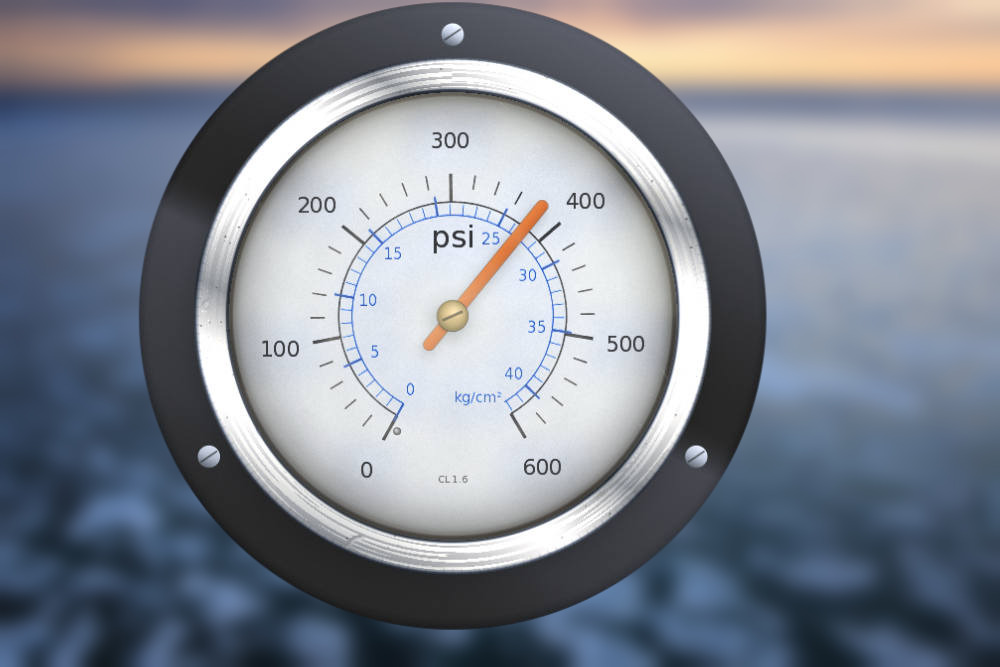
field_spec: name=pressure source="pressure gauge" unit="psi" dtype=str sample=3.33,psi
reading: 380,psi
